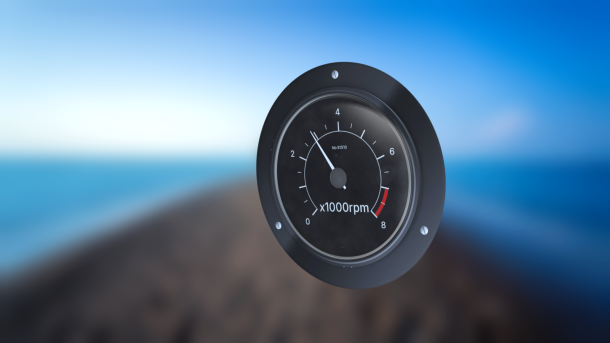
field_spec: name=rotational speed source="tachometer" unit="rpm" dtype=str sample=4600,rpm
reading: 3000,rpm
